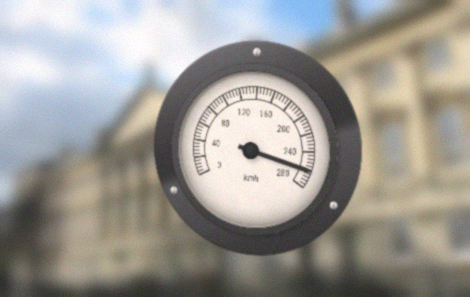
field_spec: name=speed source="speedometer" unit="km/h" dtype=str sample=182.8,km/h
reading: 260,km/h
